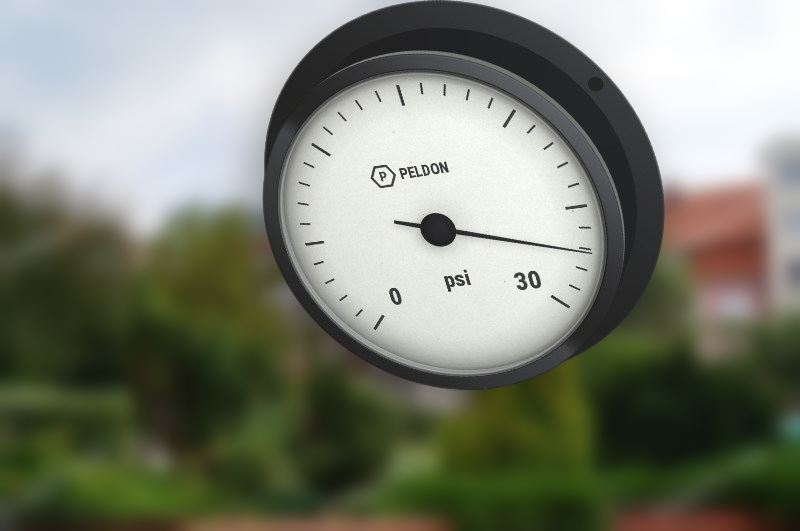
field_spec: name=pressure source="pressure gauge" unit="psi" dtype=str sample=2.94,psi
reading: 27,psi
